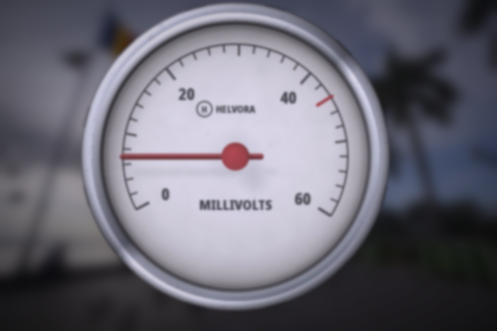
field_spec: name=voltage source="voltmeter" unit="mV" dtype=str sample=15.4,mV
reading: 7,mV
